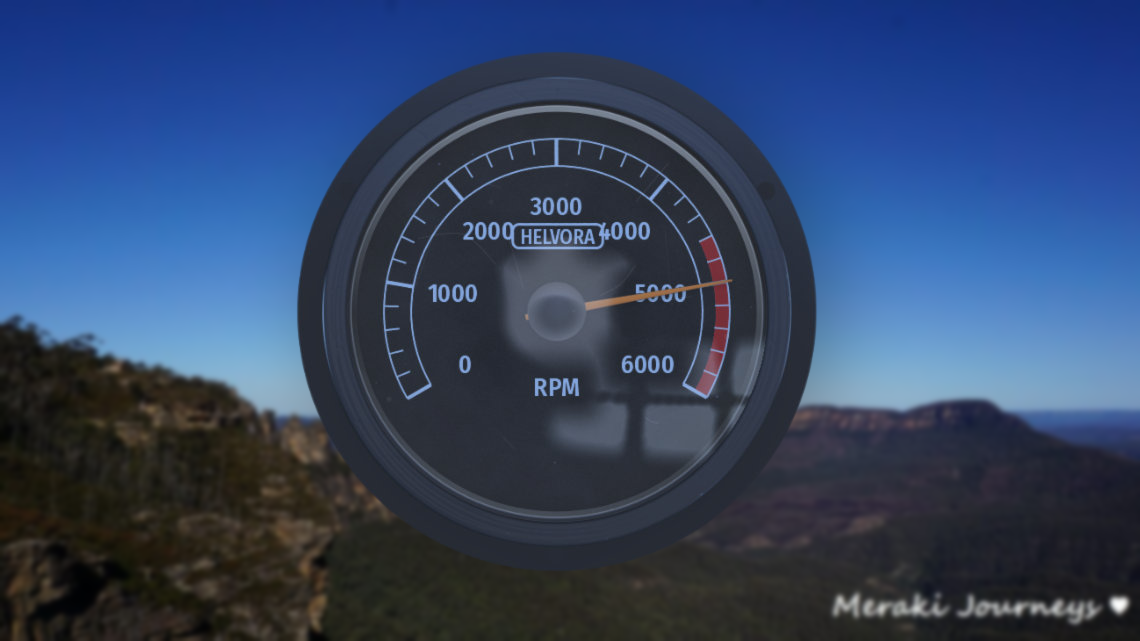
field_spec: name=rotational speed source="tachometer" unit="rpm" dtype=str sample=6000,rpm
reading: 5000,rpm
